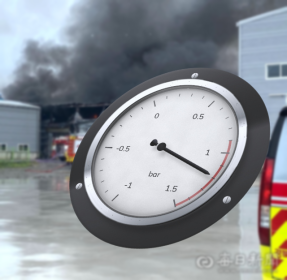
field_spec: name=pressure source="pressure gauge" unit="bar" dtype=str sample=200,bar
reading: 1.2,bar
